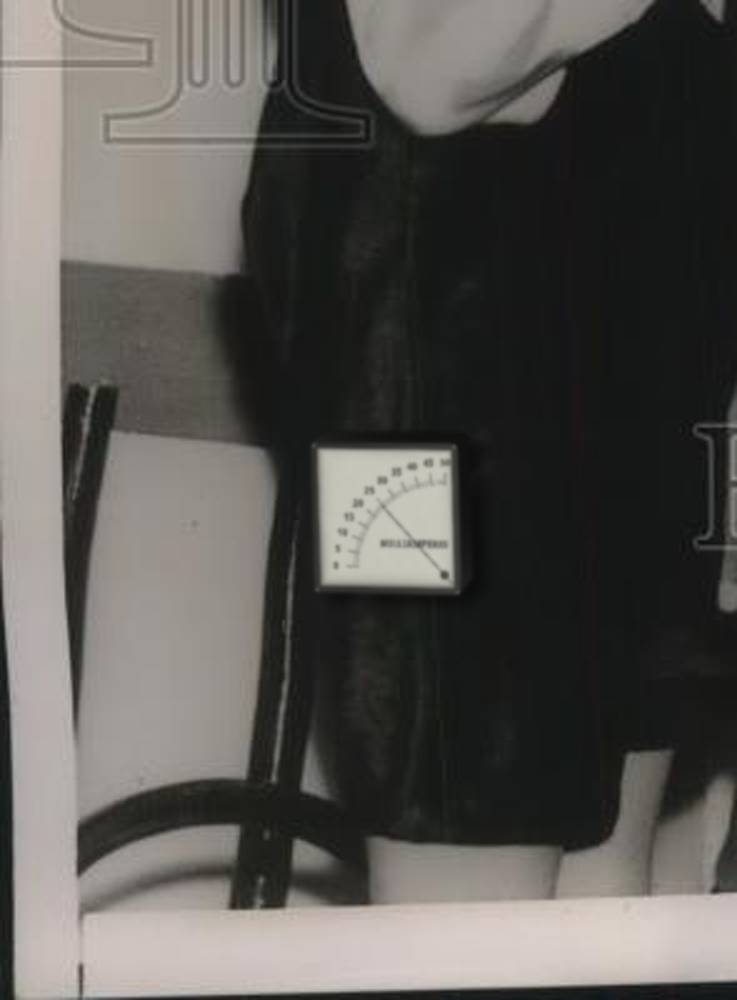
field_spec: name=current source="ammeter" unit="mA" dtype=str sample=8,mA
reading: 25,mA
